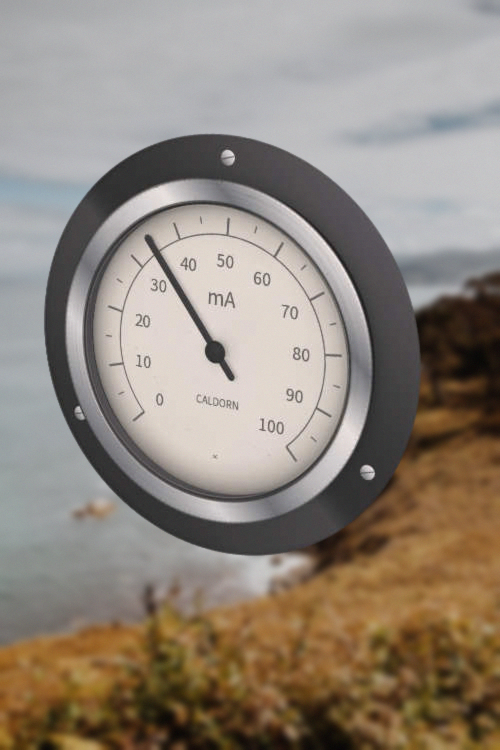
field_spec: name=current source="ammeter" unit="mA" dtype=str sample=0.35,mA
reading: 35,mA
